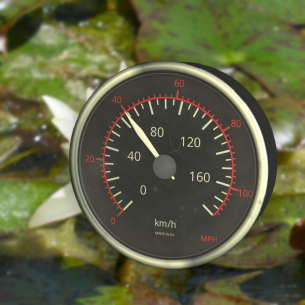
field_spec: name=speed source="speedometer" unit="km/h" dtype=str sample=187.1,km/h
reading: 65,km/h
